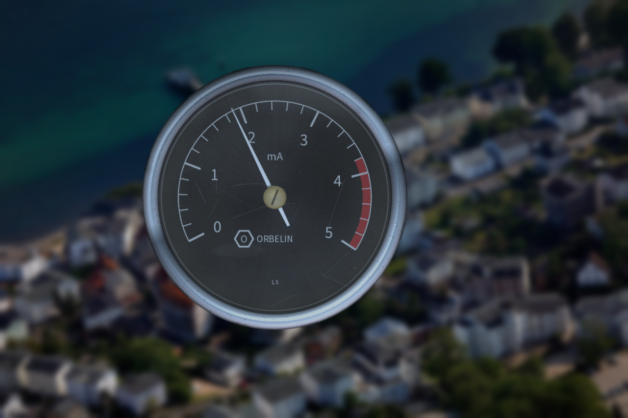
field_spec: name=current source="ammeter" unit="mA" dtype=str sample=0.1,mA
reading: 1.9,mA
